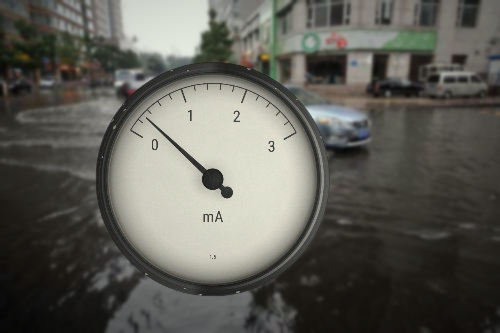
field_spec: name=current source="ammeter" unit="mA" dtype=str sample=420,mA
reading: 0.3,mA
